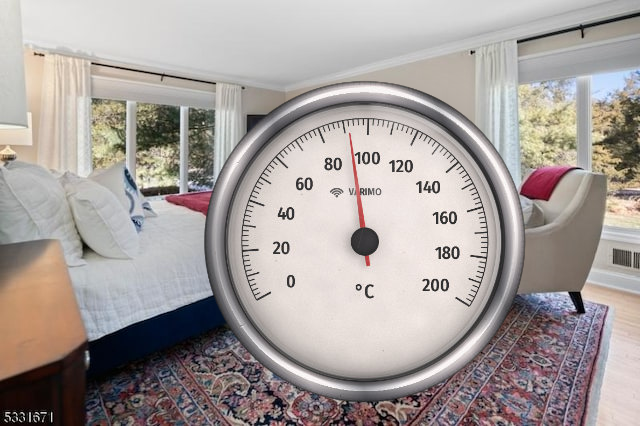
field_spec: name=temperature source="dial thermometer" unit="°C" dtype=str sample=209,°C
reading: 92,°C
